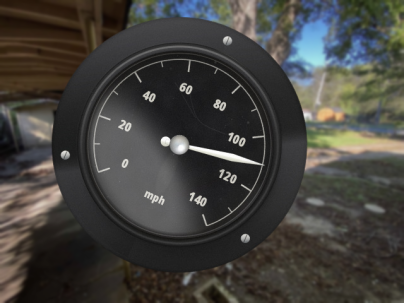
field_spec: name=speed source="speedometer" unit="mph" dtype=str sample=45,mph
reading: 110,mph
